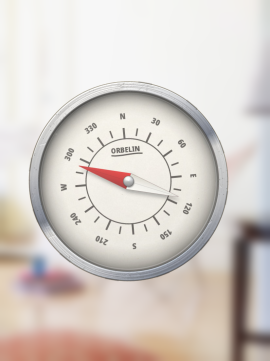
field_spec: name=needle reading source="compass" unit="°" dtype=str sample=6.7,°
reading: 292.5,°
